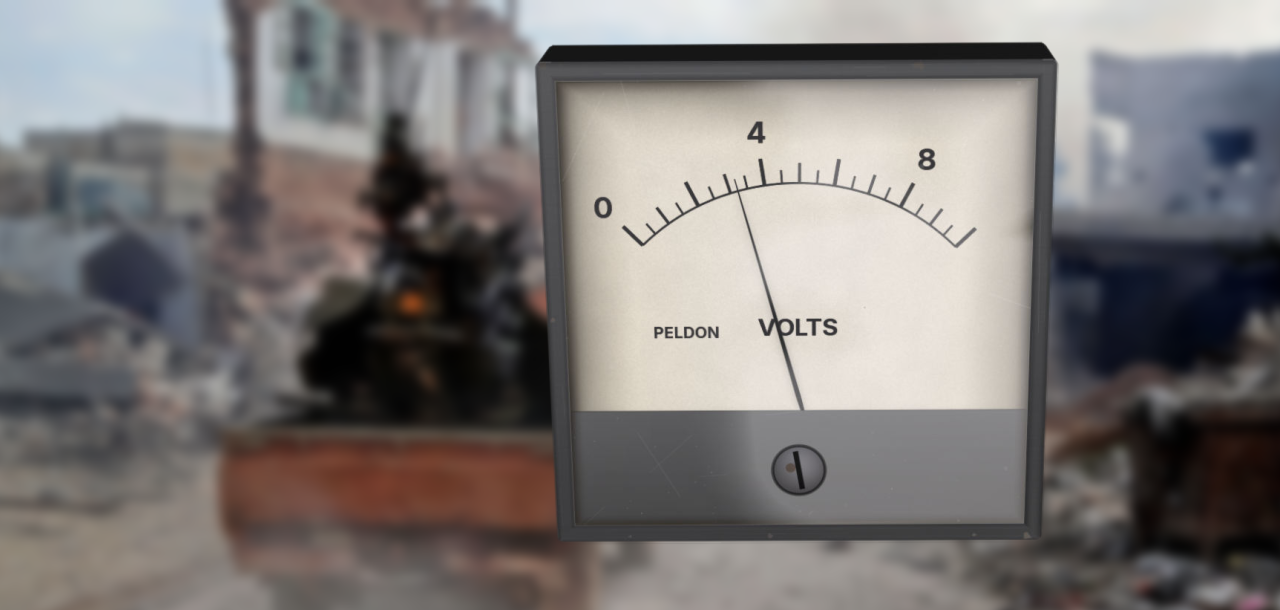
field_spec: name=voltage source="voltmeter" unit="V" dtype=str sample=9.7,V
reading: 3.25,V
